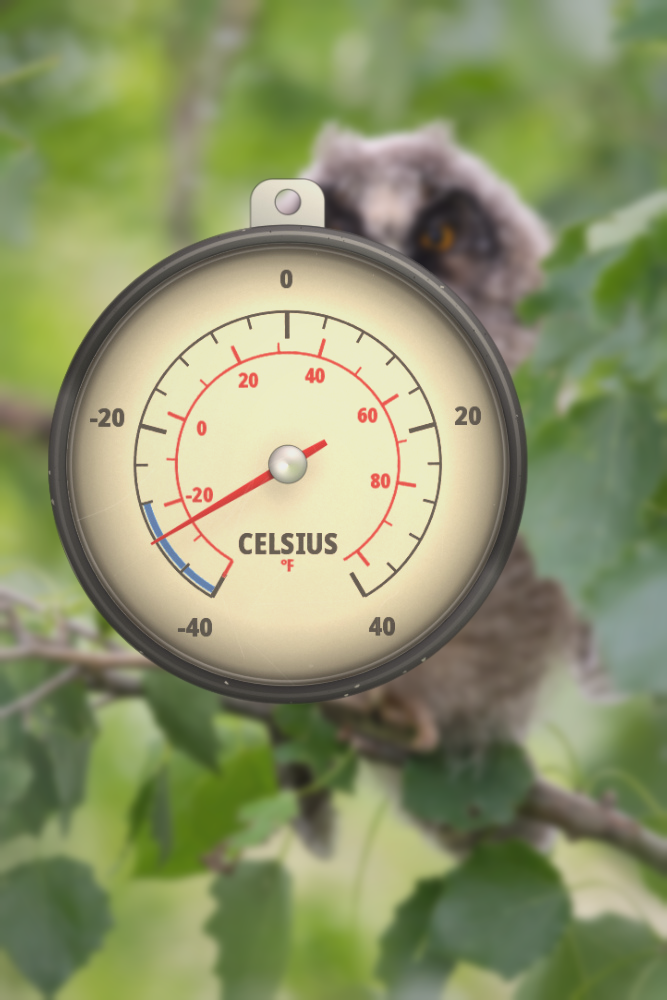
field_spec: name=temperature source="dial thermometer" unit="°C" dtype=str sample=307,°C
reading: -32,°C
